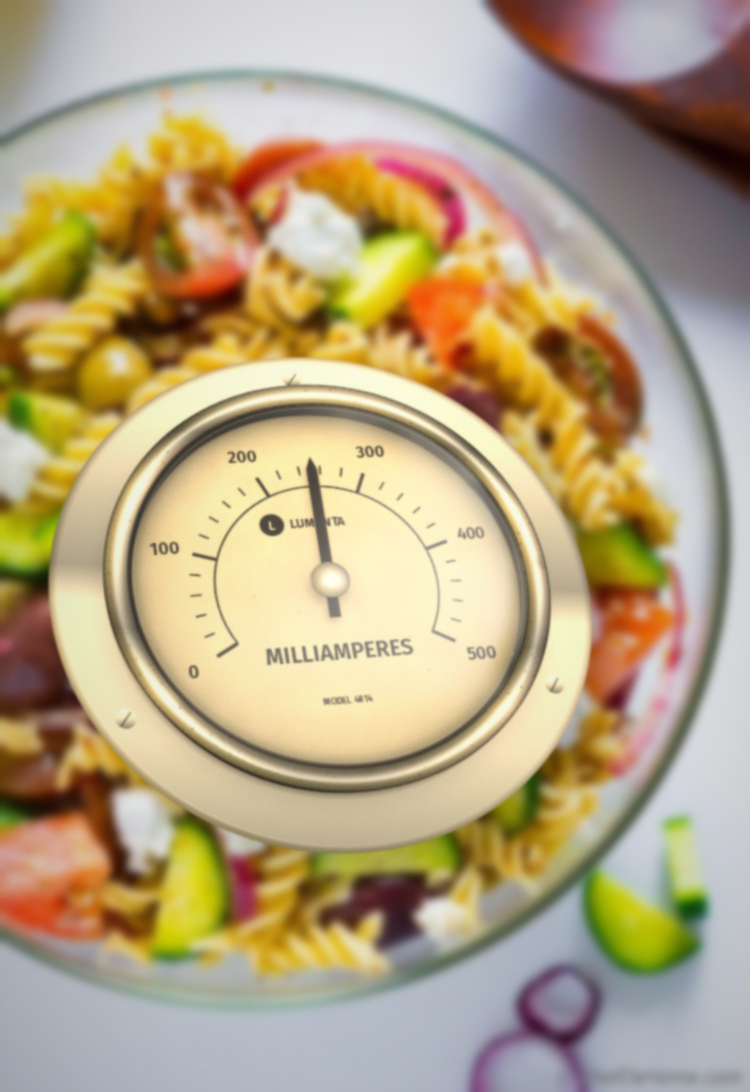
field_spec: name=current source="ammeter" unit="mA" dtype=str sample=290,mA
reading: 250,mA
